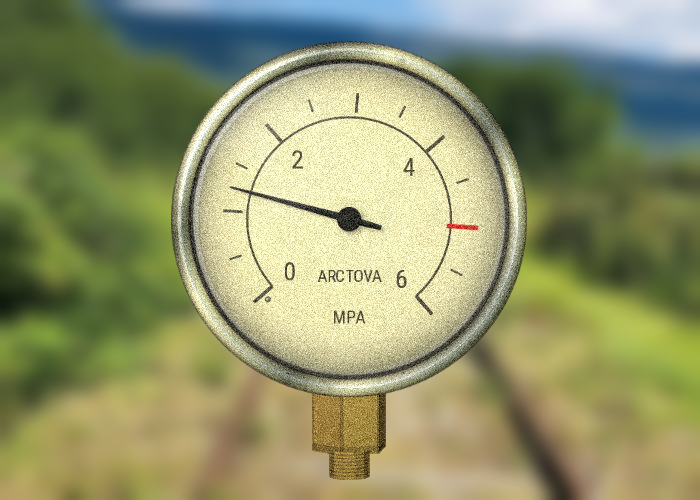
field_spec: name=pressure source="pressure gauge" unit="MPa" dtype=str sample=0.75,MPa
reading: 1.25,MPa
